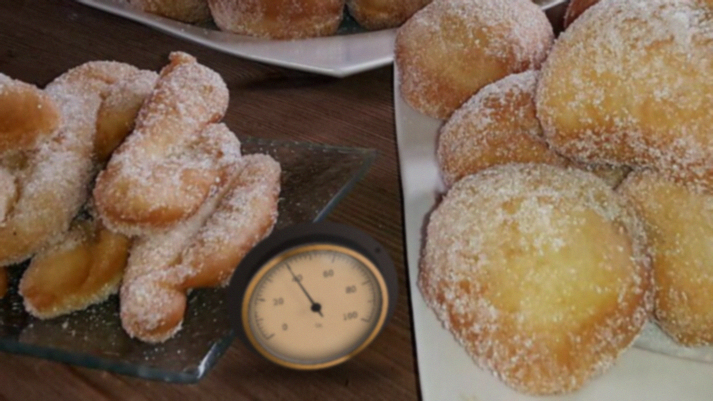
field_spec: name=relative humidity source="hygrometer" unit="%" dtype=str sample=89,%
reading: 40,%
